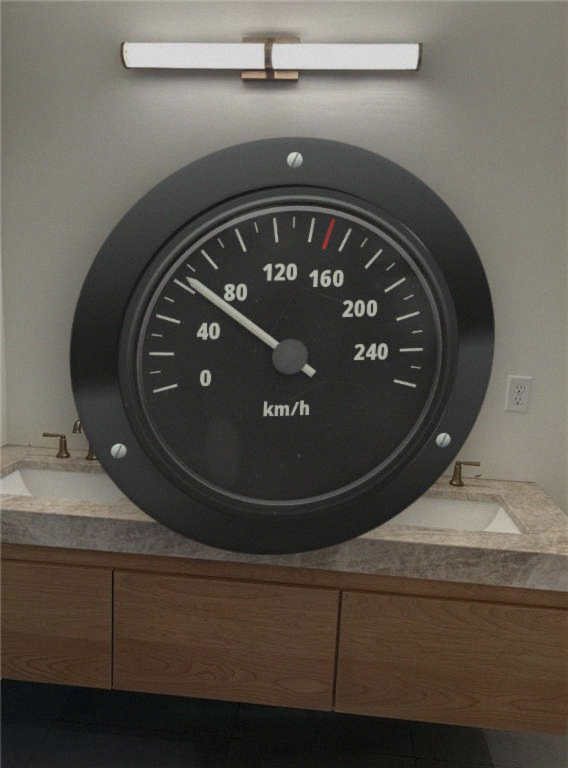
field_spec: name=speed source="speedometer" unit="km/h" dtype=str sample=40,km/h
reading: 65,km/h
